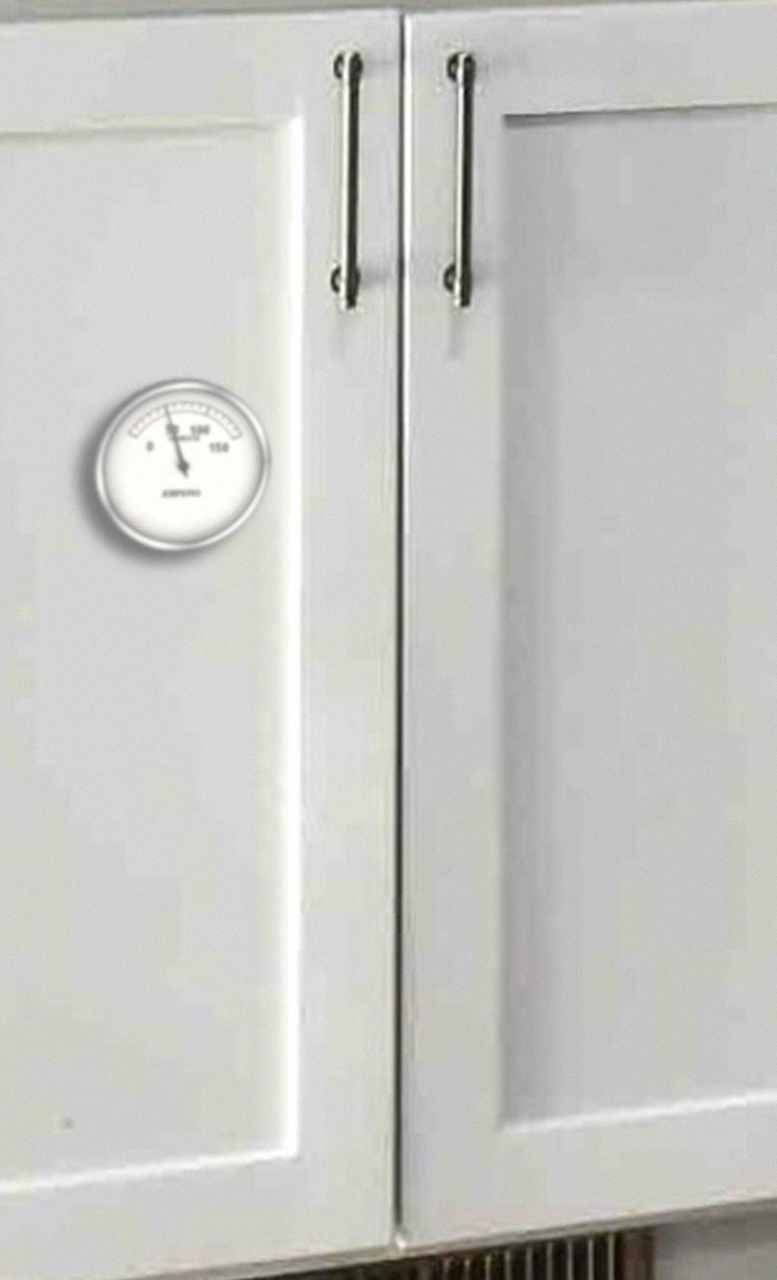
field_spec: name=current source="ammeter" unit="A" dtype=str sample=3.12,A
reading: 50,A
